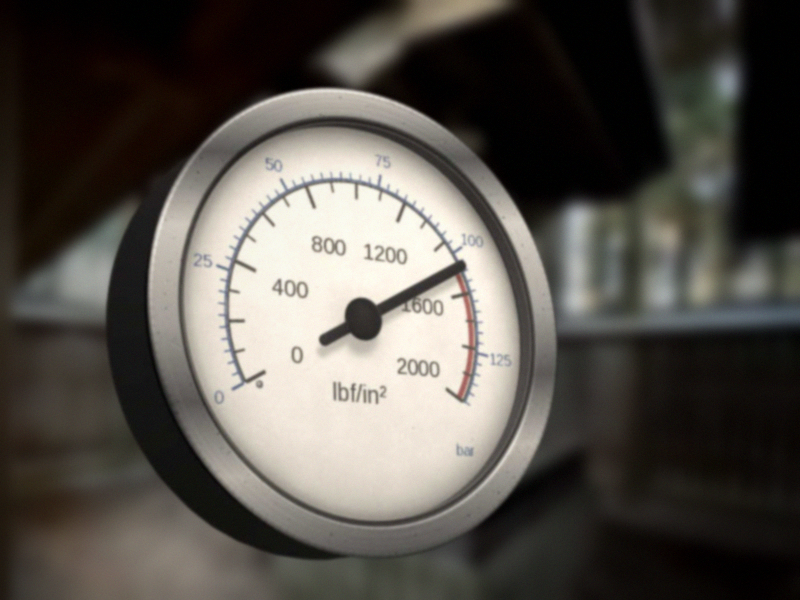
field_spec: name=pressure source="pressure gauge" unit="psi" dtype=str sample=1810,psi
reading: 1500,psi
